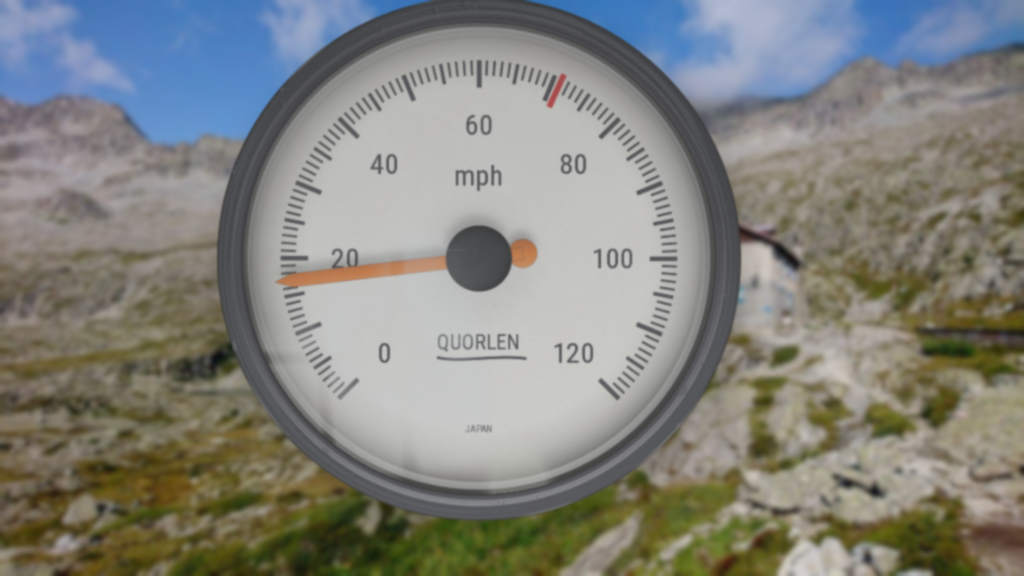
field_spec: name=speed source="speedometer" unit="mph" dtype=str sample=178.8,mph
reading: 17,mph
